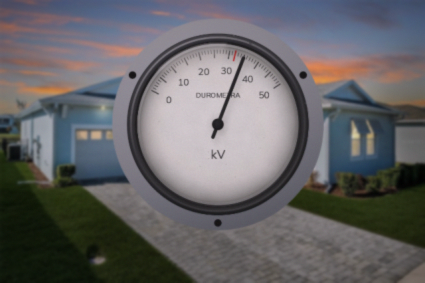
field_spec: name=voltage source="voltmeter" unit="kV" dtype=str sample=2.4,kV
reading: 35,kV
